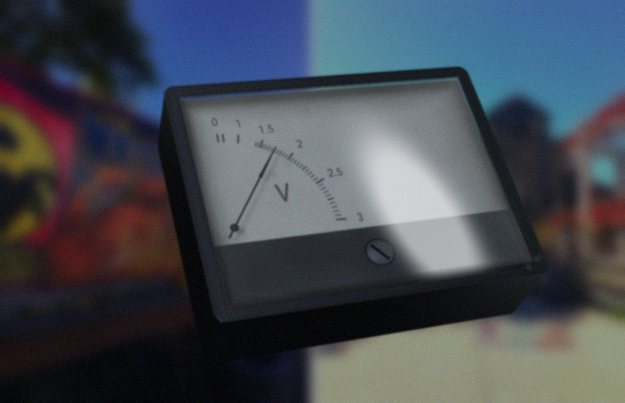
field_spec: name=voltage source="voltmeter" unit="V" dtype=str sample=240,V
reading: 1.75,V
